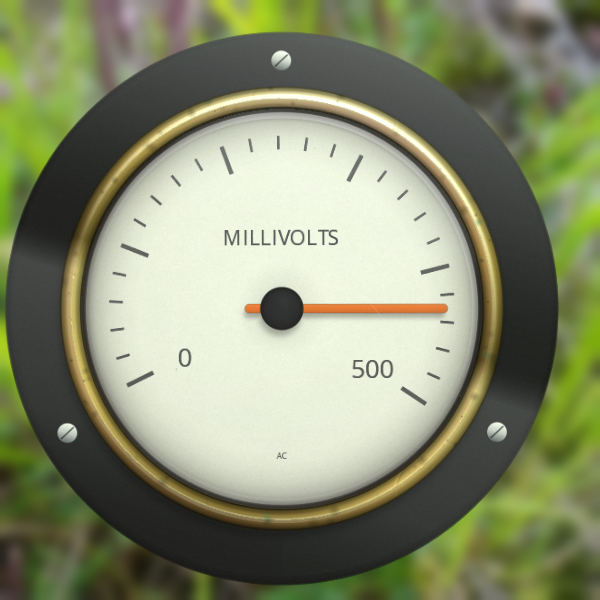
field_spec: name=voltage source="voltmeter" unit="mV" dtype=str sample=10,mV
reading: 430,mV
